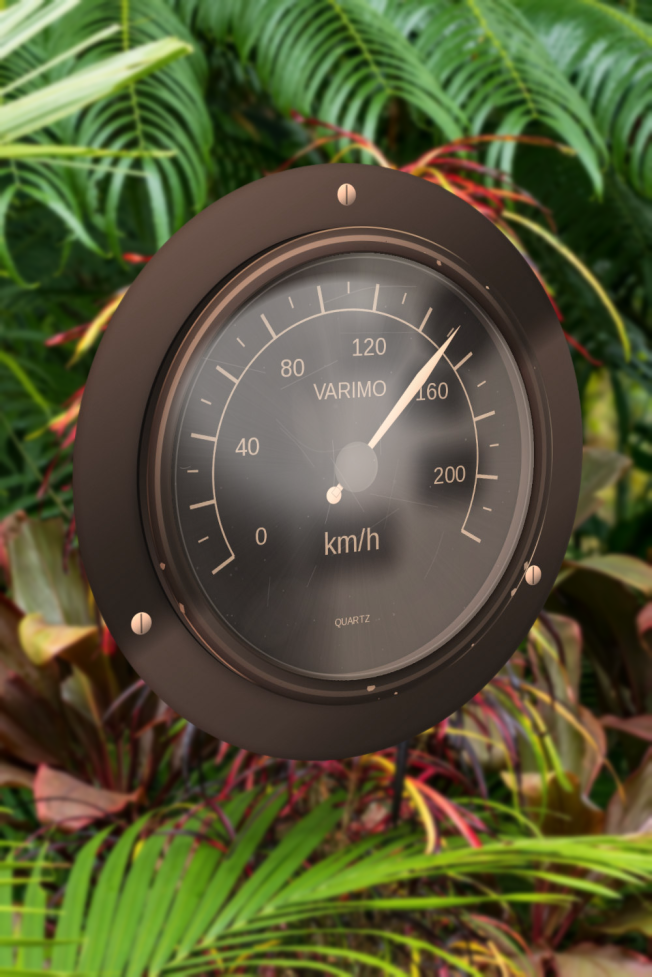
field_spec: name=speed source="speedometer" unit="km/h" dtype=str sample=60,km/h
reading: 150,km/h
